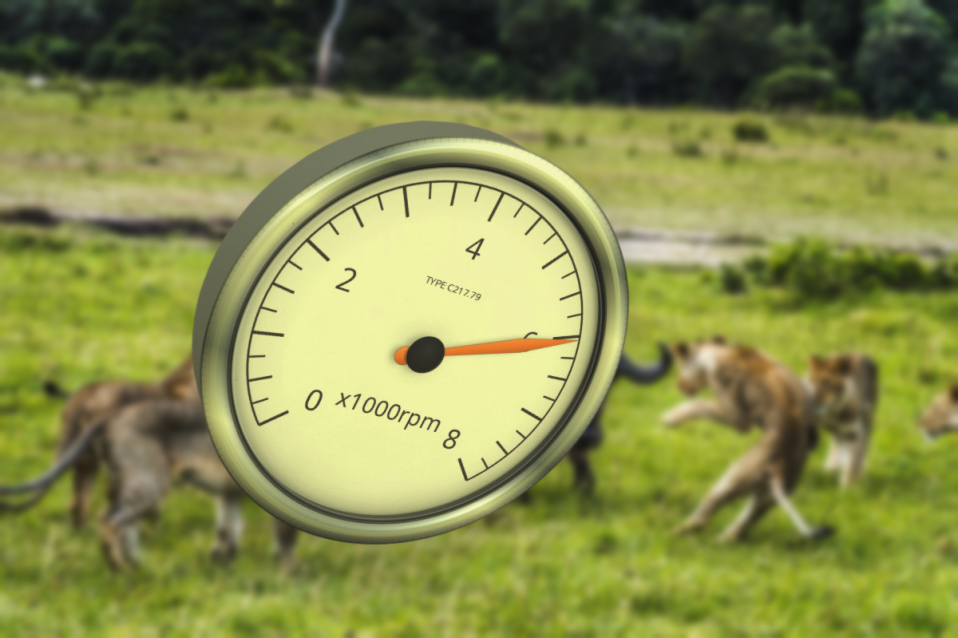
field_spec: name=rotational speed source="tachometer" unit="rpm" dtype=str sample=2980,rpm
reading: 6000,rpm
